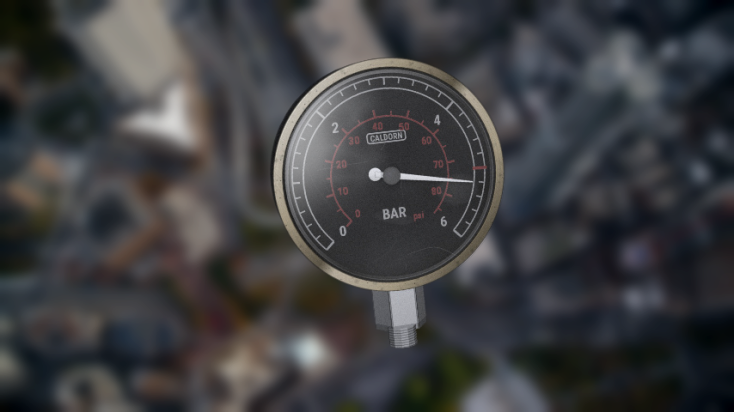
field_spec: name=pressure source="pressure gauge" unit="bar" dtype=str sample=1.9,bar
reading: 5.2,bar
